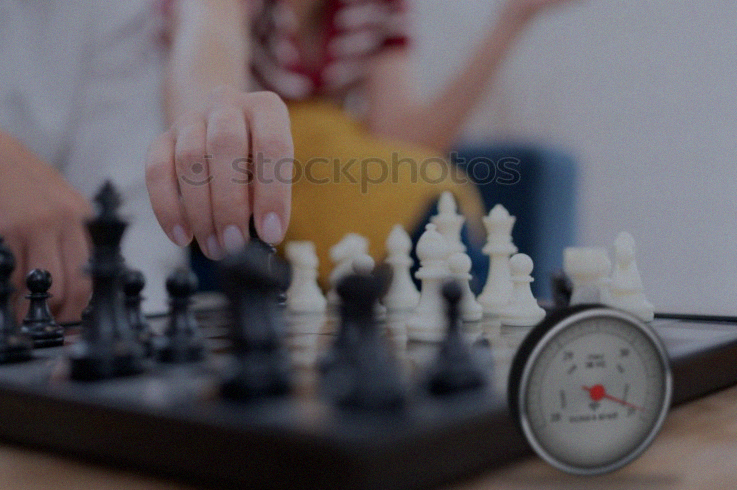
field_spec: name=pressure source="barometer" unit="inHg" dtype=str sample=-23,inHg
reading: 30.9,inHg
